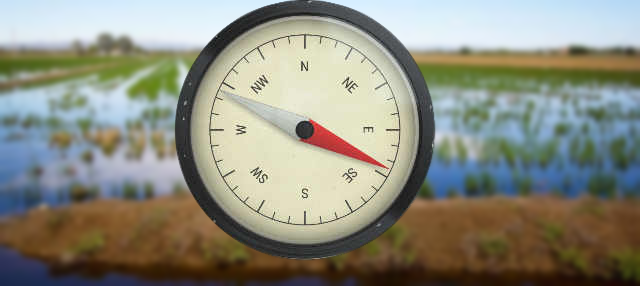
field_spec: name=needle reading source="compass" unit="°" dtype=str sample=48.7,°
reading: 115,°
